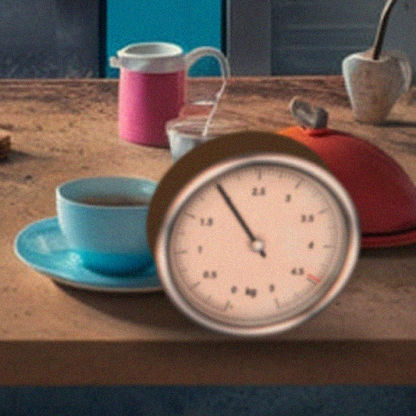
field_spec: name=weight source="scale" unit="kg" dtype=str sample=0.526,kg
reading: 2,kg
